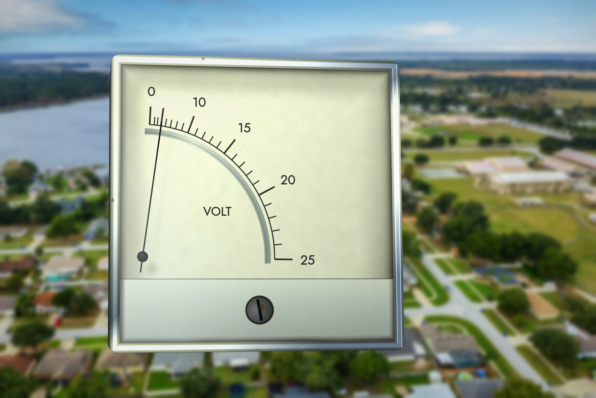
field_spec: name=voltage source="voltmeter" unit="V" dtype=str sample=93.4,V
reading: 5,V
